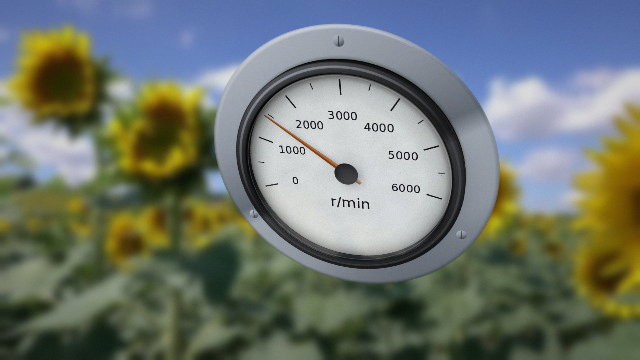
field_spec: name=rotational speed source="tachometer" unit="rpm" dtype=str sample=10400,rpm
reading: 1500,rpm
